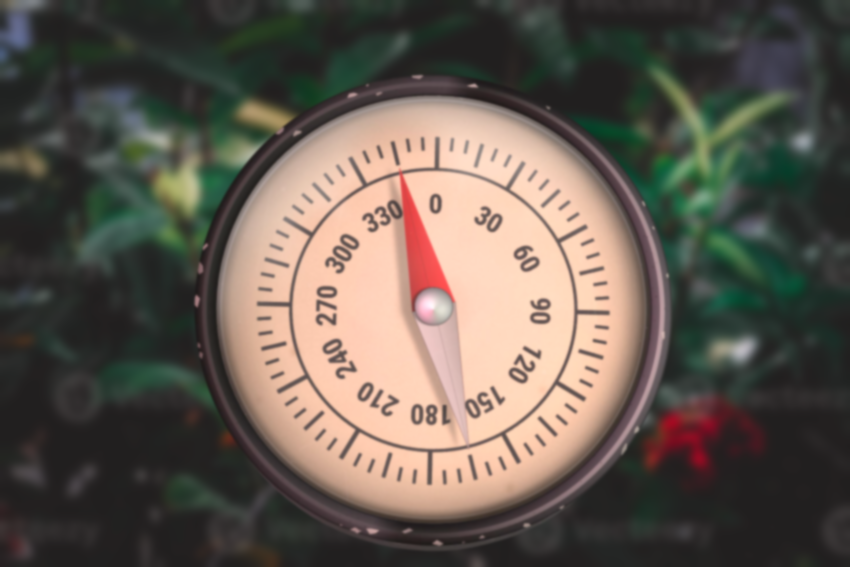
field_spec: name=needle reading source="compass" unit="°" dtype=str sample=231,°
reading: 345,°
